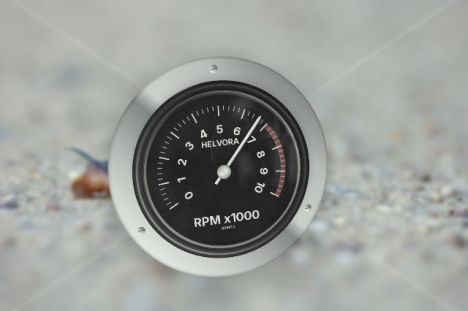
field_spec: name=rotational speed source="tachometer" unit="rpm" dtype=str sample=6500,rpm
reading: 6600,rpm
